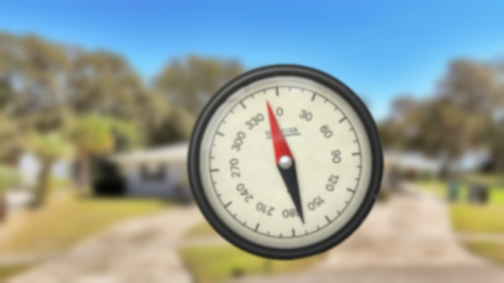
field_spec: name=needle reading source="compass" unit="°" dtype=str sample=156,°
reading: 350,°
